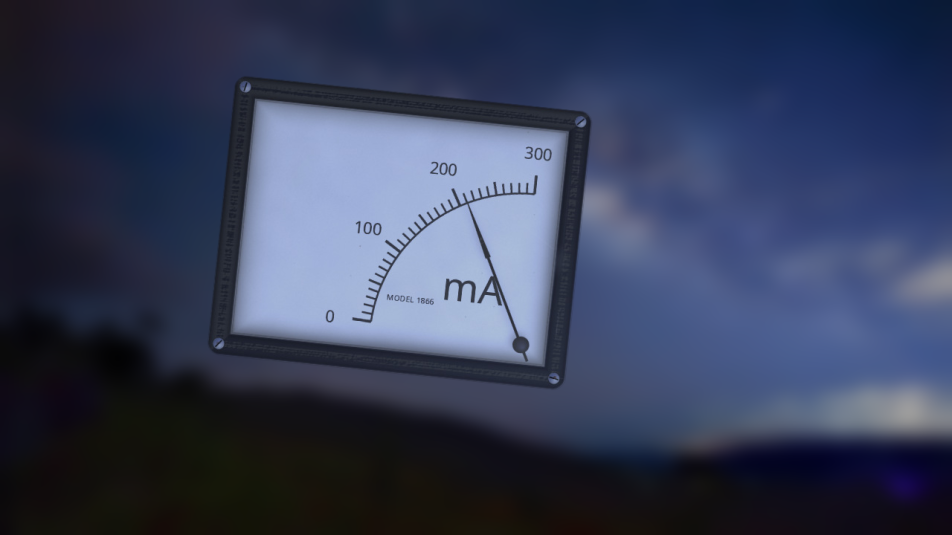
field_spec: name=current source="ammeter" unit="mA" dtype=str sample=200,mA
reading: 210,mA
